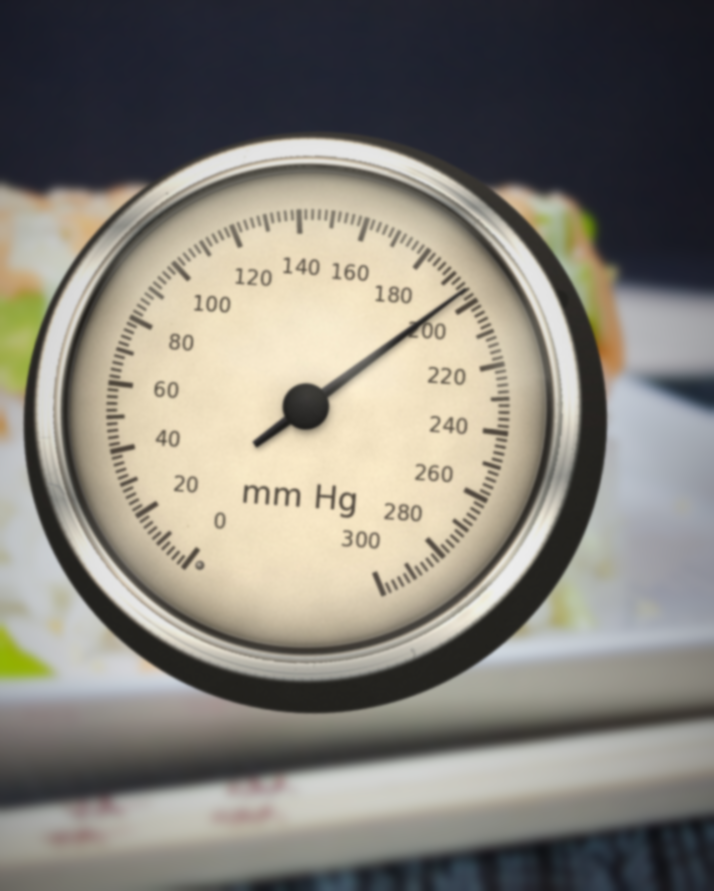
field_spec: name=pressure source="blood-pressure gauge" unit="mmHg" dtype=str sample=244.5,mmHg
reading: 196,mmHg
